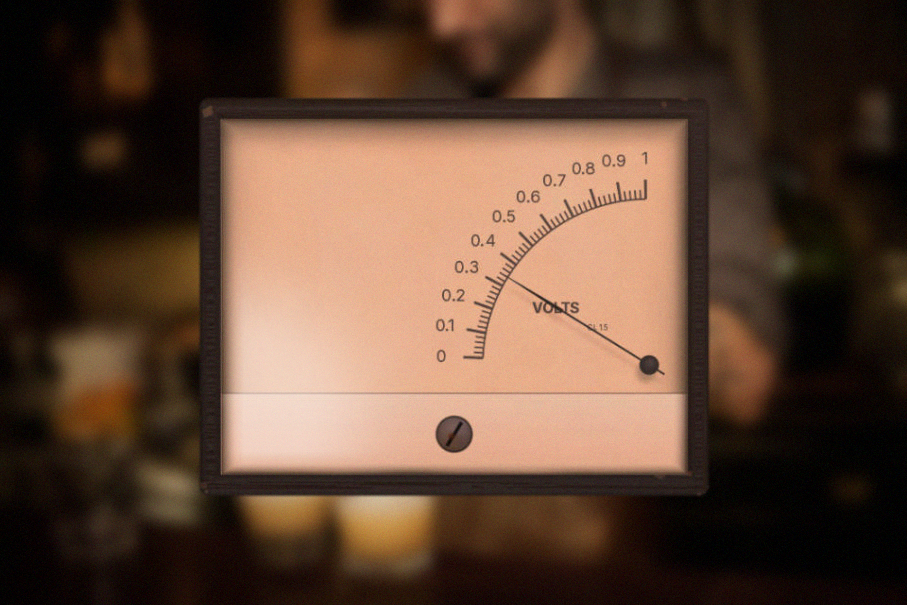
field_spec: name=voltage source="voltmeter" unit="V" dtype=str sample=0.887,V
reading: 0.34,V
